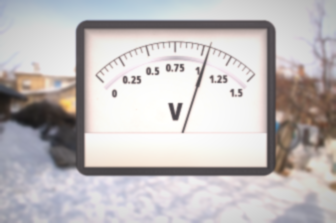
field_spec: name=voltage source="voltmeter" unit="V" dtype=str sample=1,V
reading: 1.05,V
